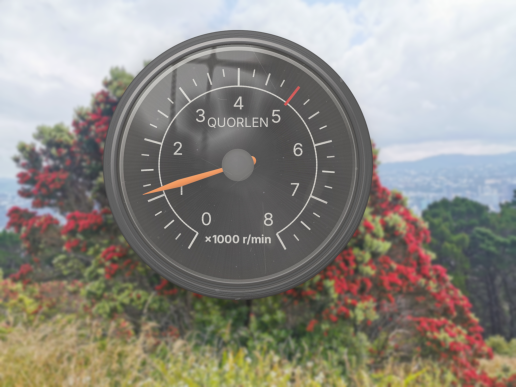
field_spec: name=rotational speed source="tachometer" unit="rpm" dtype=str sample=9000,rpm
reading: 1125,rpm
